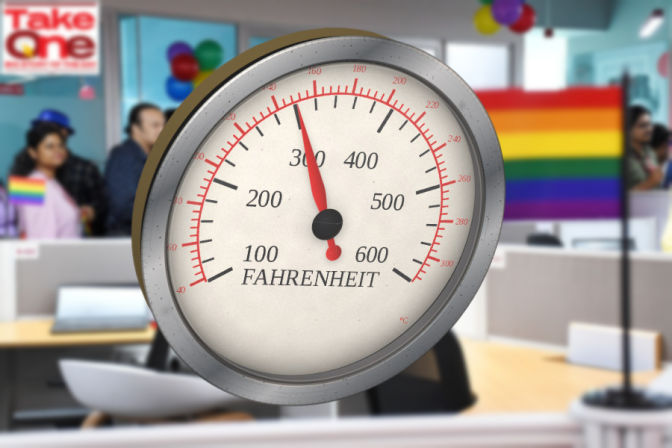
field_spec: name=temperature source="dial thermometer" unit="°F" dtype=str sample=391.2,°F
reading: 300,°F
